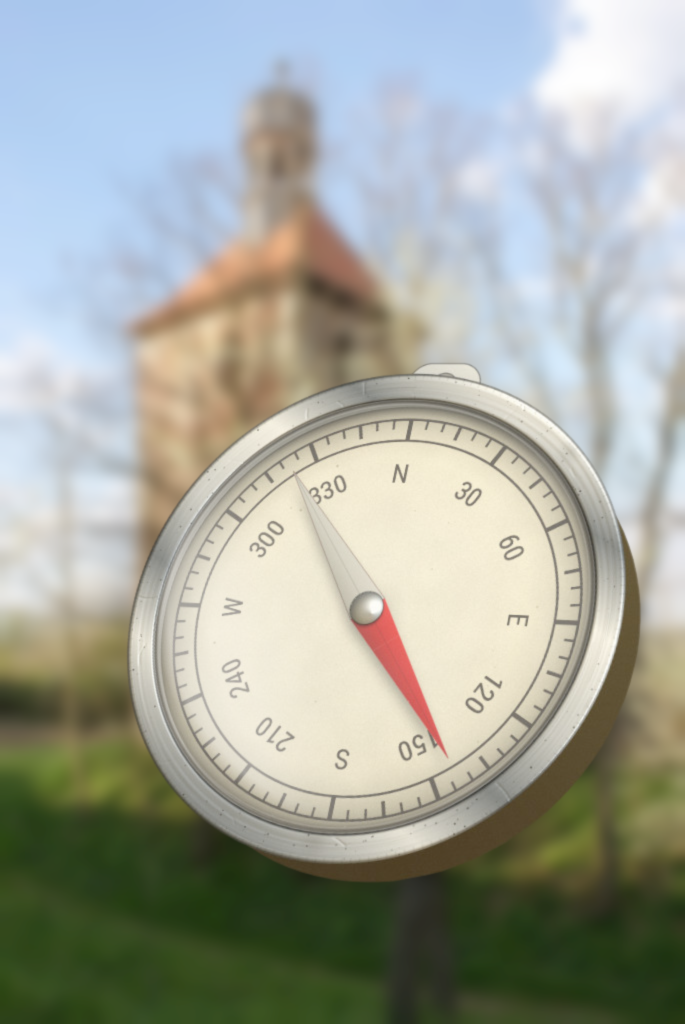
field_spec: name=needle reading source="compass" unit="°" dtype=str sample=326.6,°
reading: 142.5,°
